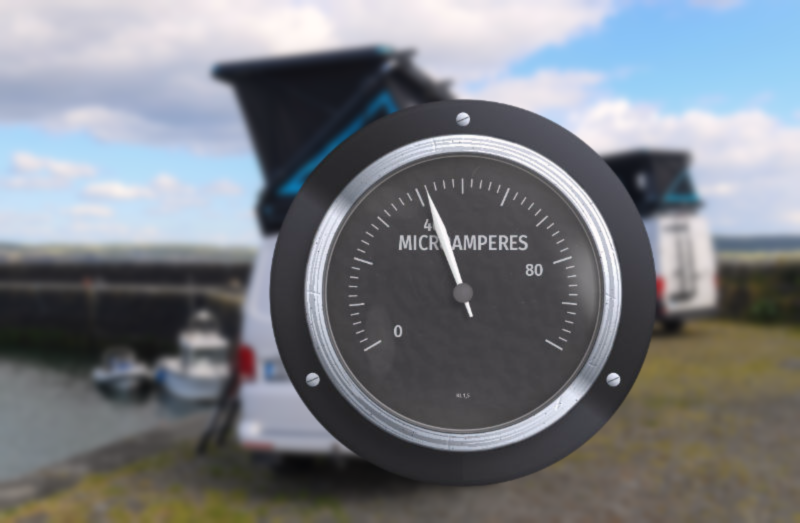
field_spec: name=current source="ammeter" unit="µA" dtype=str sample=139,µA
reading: 42,µA
